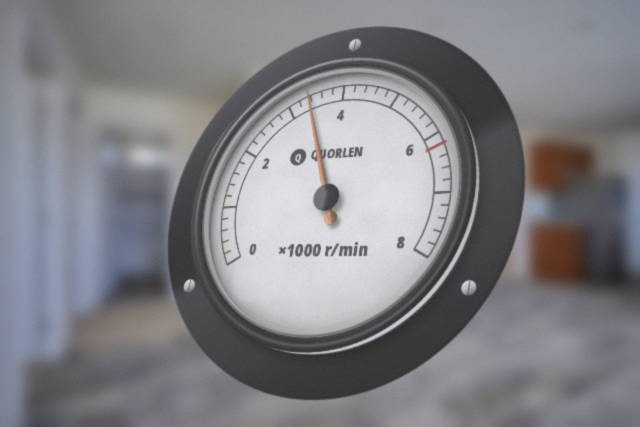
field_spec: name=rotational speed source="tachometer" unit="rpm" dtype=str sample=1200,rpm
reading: 3400,rpm
